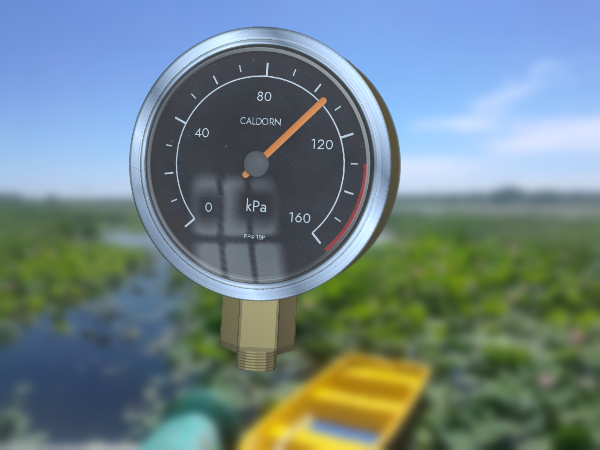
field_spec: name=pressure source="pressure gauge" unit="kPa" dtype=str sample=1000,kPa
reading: 105,kPa
